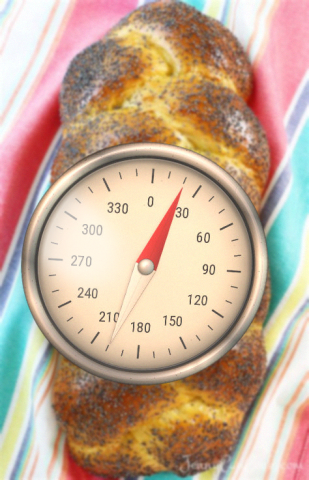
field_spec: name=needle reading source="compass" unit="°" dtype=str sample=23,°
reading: 20,°
